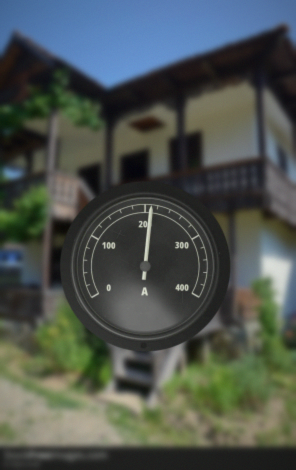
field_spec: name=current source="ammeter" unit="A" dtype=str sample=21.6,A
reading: 210,A
